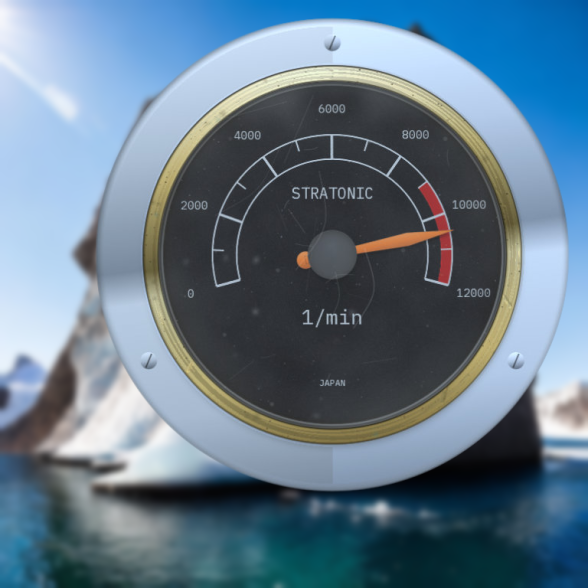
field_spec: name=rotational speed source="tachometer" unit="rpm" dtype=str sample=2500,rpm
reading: 10500,rpm
